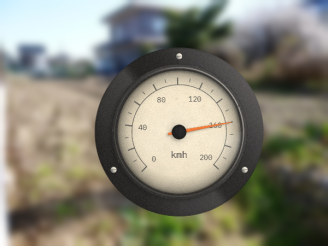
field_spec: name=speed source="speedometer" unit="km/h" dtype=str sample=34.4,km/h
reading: 160,km/h
